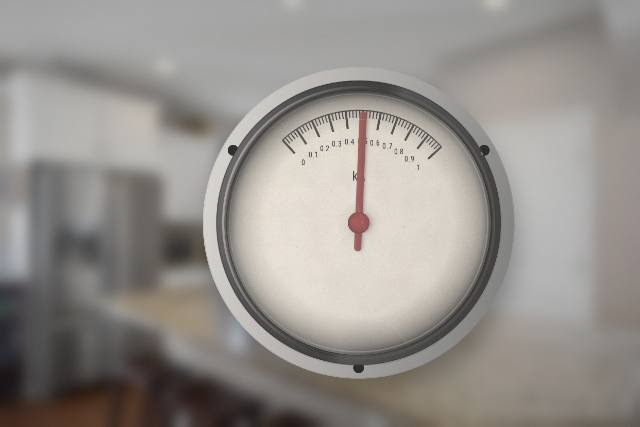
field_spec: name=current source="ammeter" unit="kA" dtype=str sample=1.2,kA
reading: 0.5,kA
